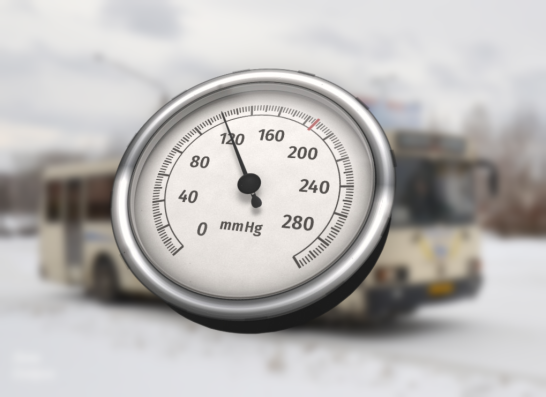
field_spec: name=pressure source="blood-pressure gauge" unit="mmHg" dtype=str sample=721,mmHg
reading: 120,mmHg
